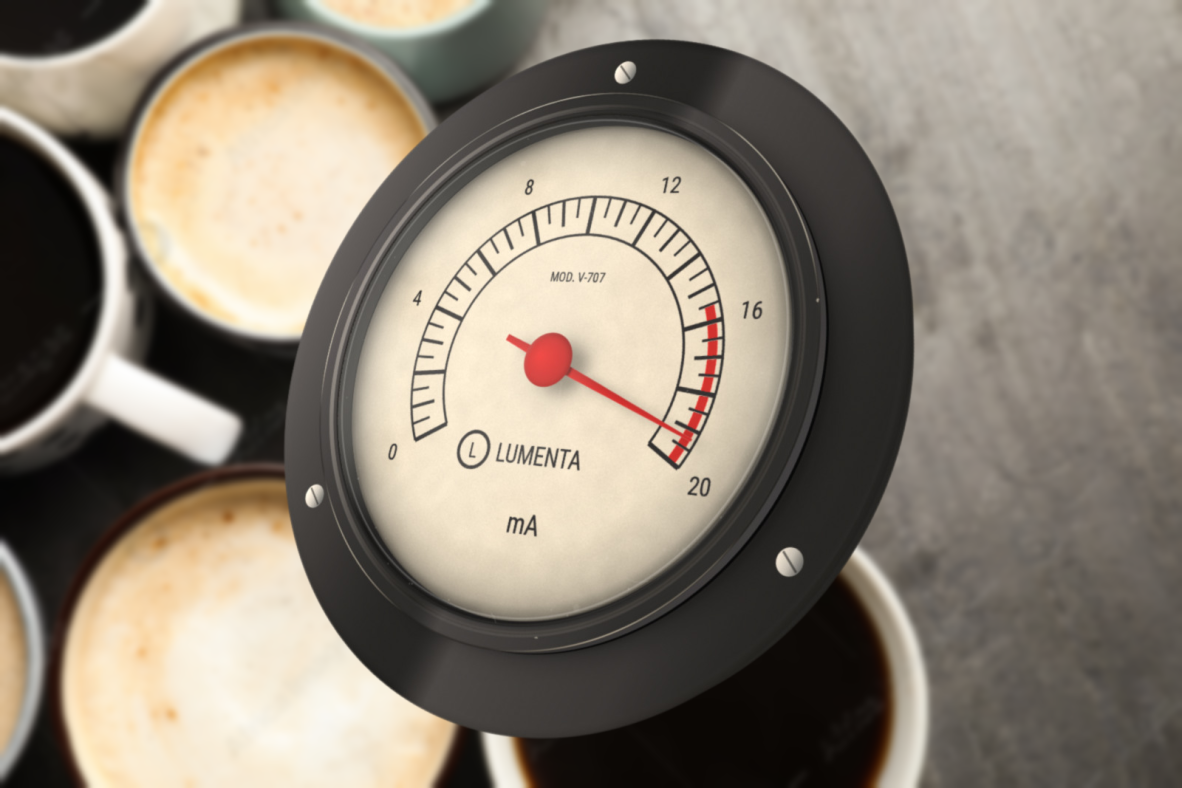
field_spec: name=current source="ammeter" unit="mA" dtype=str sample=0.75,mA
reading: 19.25,mA
